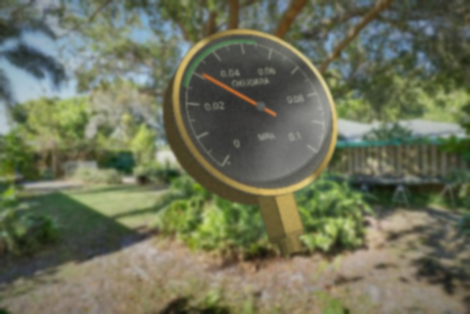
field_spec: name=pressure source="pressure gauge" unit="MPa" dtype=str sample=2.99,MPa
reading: 0.03,MPa
